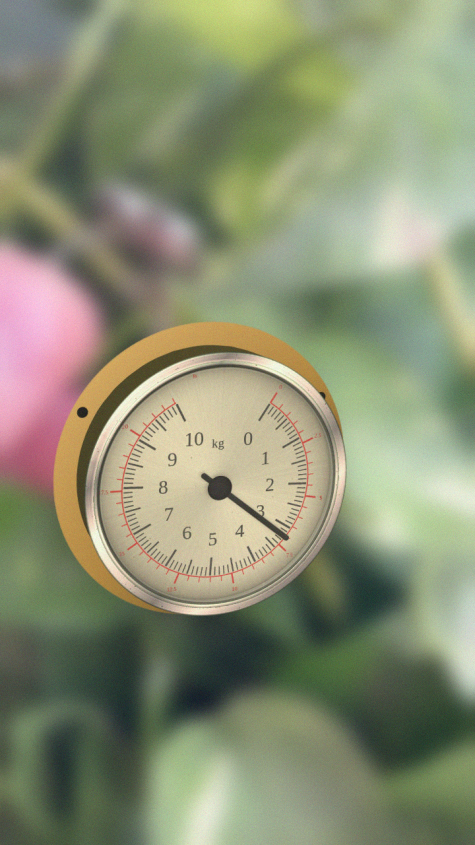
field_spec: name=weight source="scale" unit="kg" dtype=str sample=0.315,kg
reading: 3.2,kg
